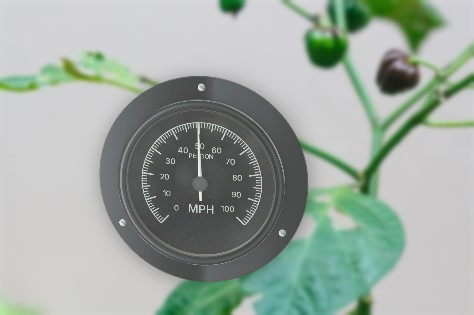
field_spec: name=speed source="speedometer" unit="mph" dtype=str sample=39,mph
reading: 50,mph
